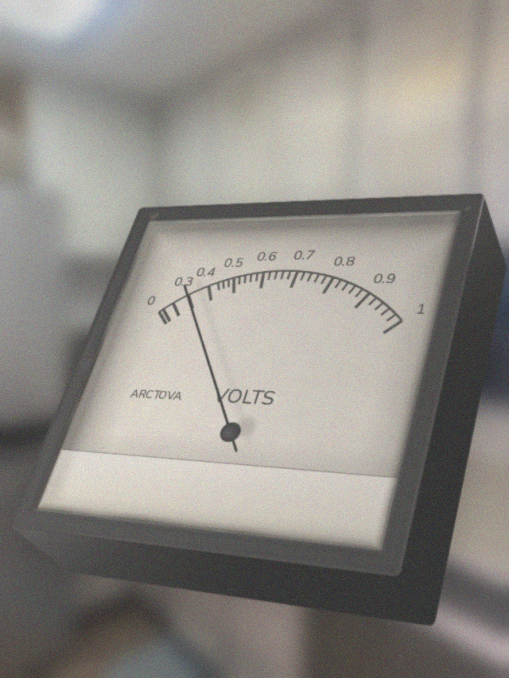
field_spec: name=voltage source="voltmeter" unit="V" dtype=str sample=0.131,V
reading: 0.3,V
